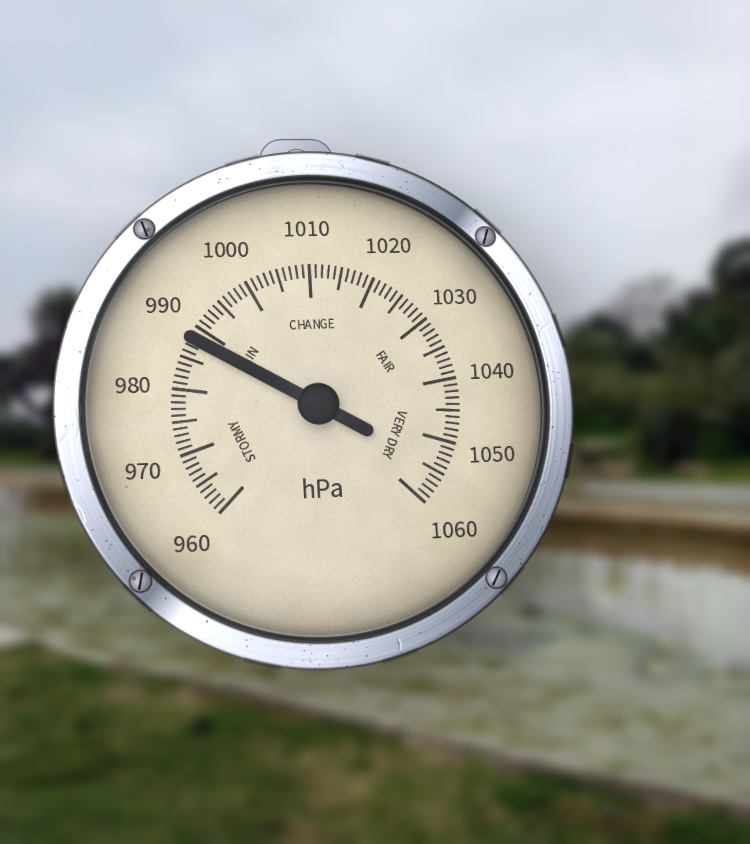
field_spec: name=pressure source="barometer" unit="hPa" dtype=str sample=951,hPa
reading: 988,hPa
